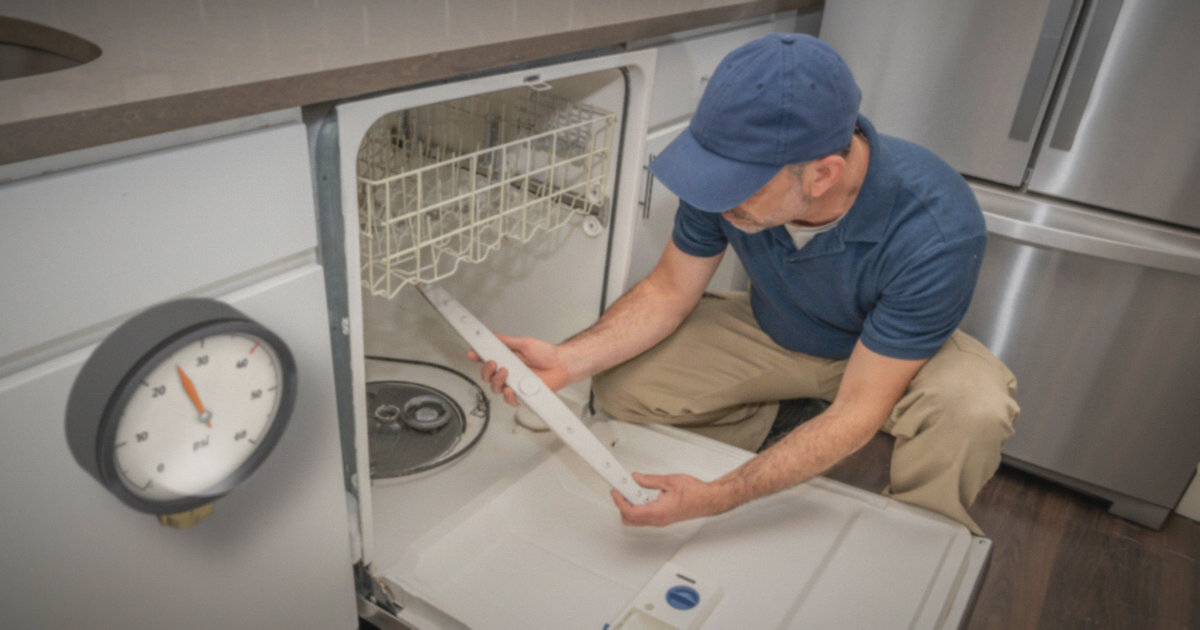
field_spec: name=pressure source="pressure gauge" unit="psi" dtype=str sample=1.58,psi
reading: 25,psi
